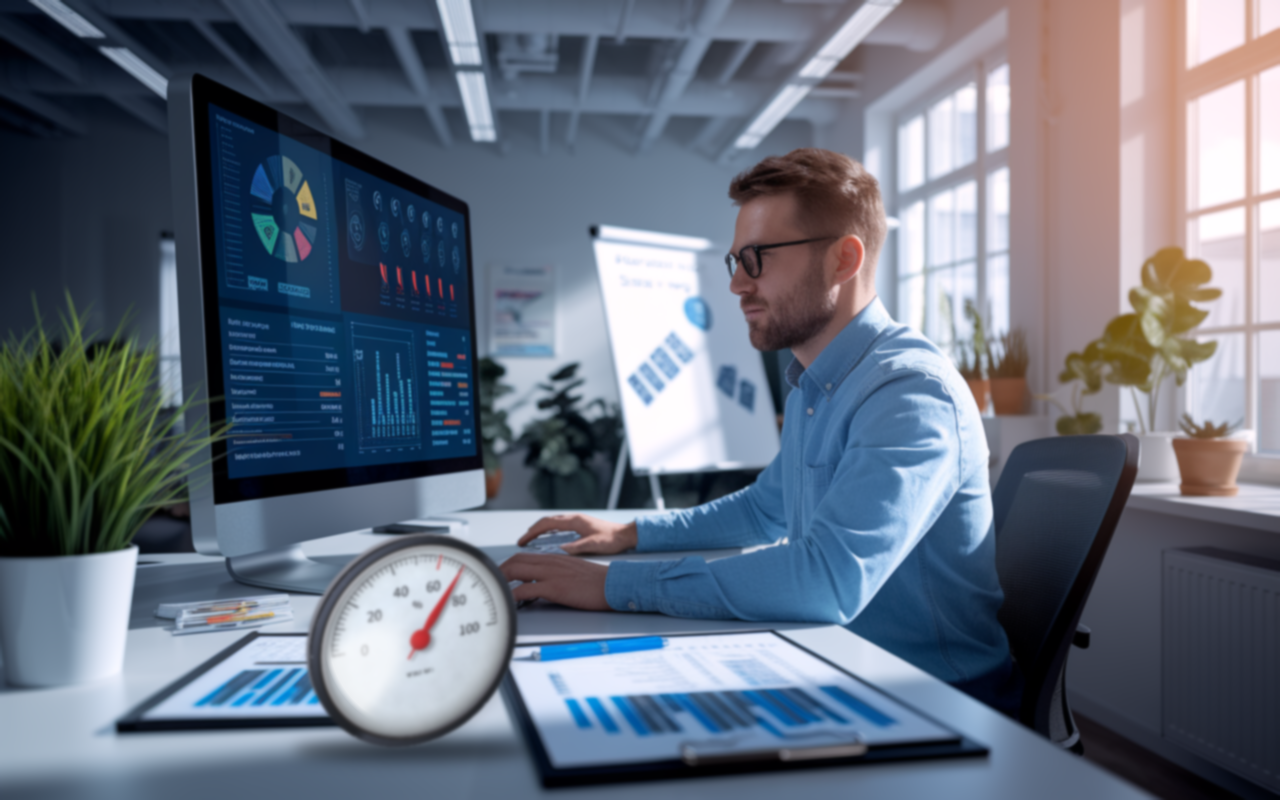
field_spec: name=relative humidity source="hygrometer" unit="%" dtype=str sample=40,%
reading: 70,%
